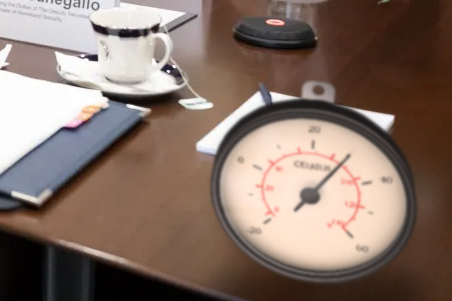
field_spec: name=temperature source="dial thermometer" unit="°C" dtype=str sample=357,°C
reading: 30,°C
